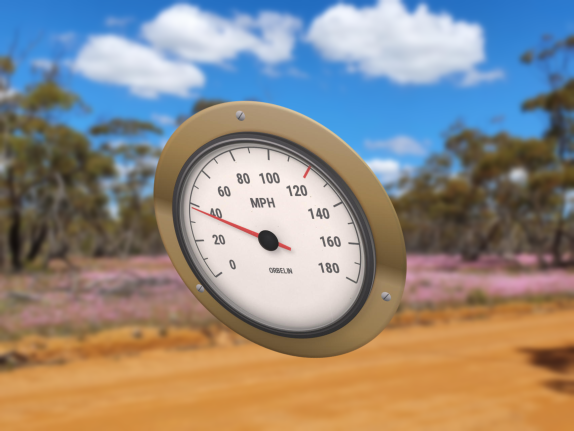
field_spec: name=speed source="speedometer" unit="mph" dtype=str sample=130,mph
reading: 40,mph
